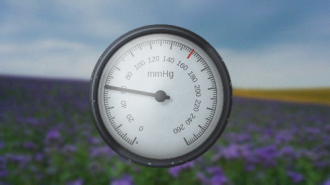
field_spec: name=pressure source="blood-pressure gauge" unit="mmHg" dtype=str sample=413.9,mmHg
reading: 60,mmHg
